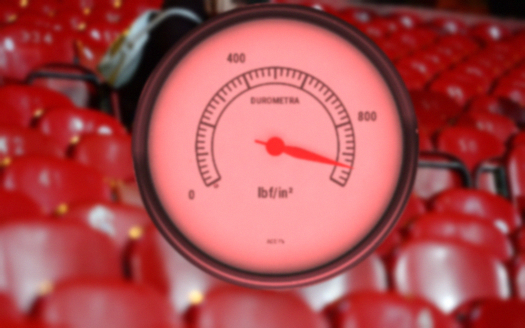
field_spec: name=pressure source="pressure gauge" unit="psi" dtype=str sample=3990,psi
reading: 940,psi
